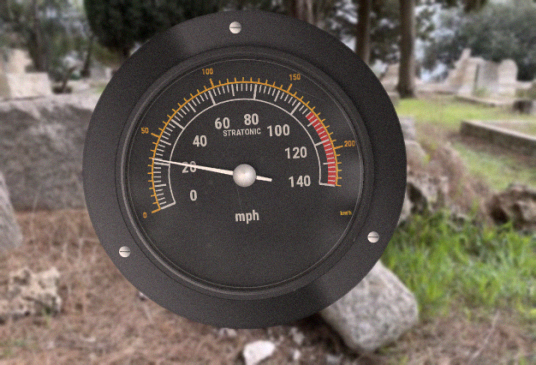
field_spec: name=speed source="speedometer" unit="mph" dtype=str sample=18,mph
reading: 22,mph
